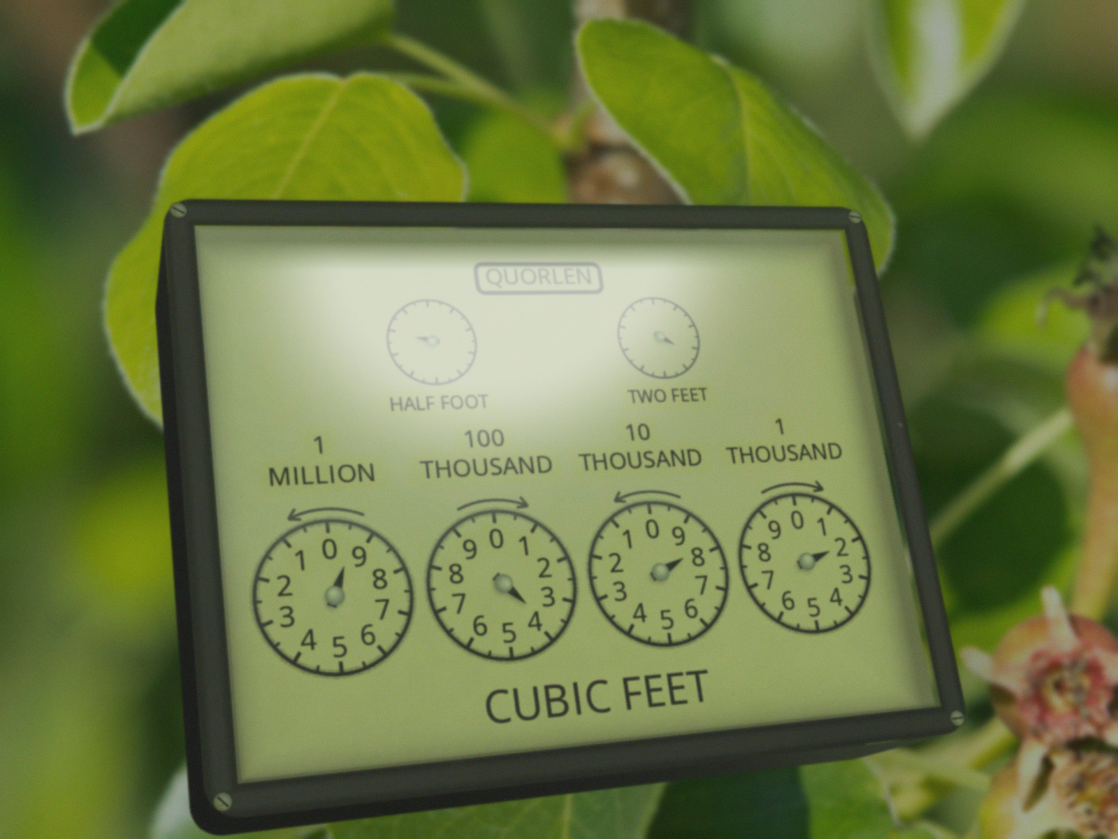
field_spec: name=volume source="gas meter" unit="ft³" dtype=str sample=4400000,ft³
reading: 938200,ft³
